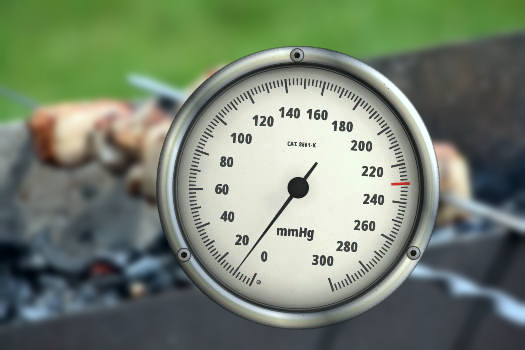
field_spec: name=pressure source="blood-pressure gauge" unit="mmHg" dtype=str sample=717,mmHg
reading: 10,mmHg
